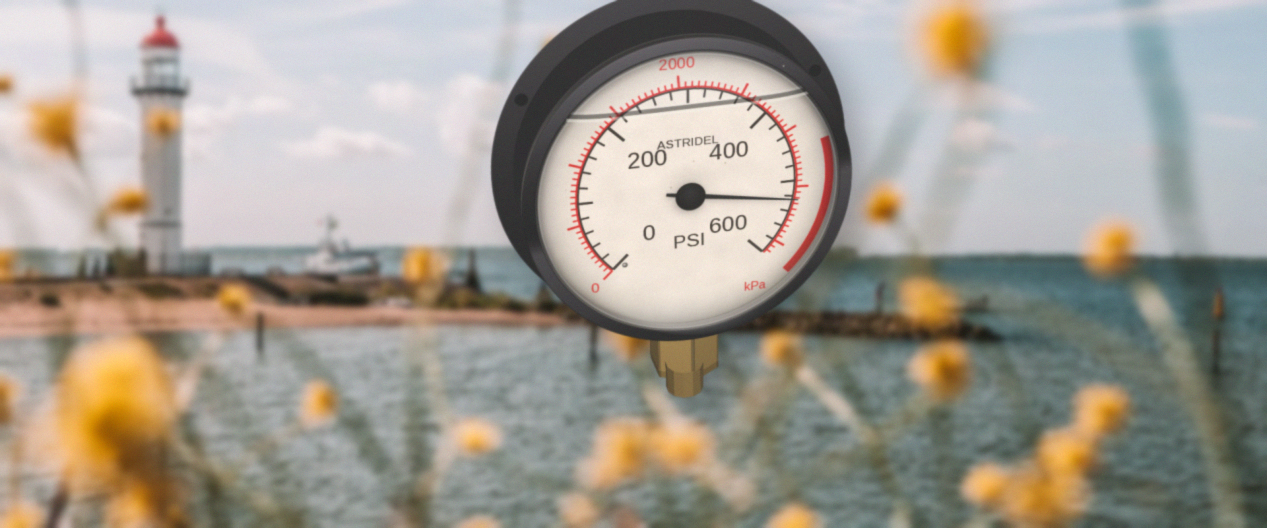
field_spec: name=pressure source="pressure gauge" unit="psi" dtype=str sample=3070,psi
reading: 520,psi
